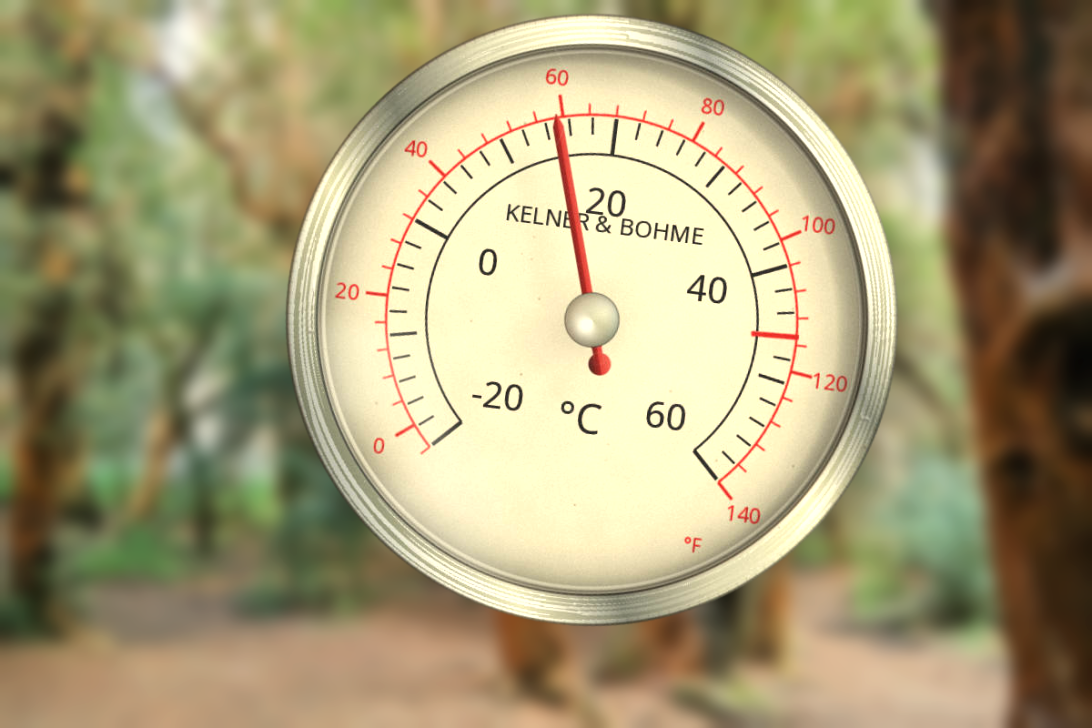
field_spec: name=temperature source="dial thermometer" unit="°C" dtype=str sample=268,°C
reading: 15,°C
